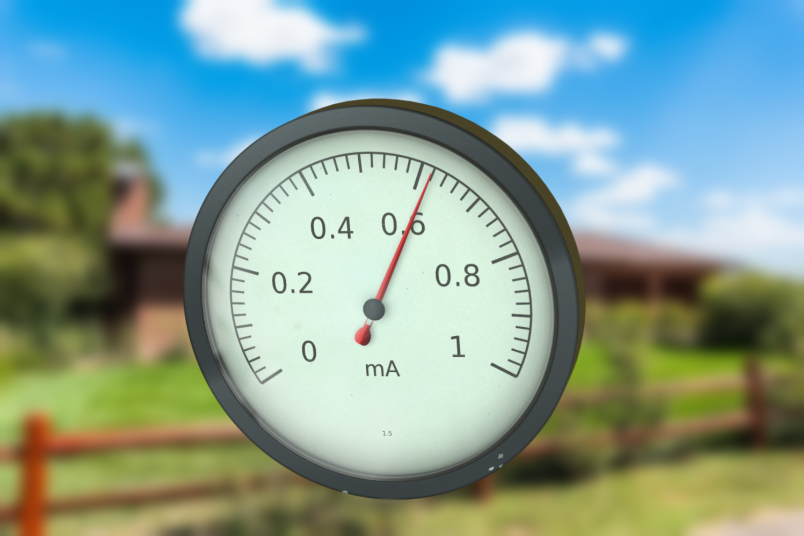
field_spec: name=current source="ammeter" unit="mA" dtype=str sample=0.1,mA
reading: 0.62,mA
